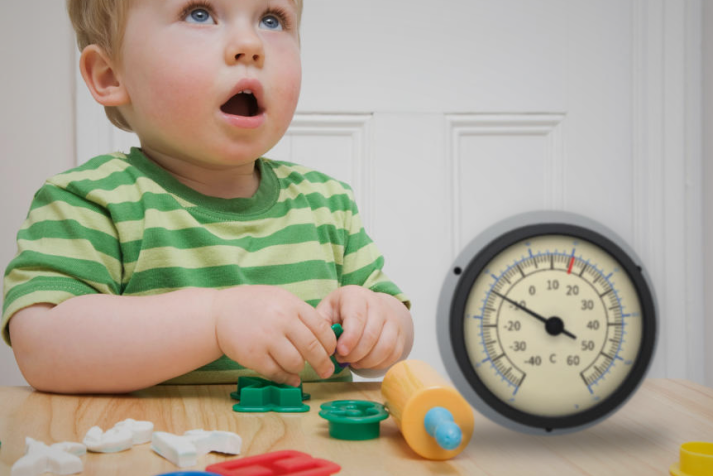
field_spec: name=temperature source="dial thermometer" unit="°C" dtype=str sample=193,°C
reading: -10,°C
